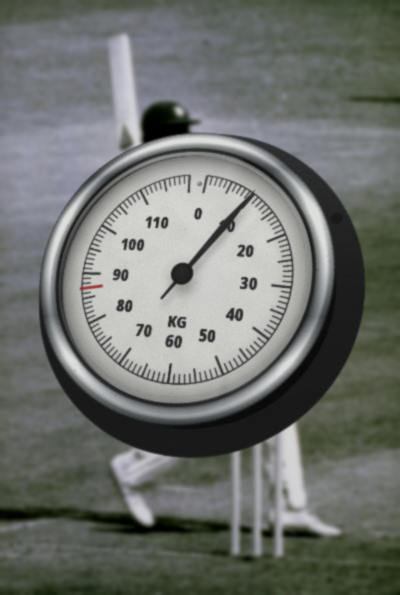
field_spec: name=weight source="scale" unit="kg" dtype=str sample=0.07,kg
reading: 10,kg
